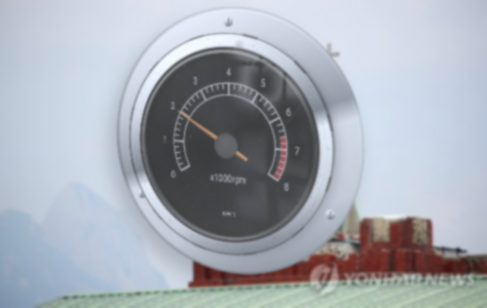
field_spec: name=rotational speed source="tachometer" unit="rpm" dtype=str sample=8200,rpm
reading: 2000,rpm
